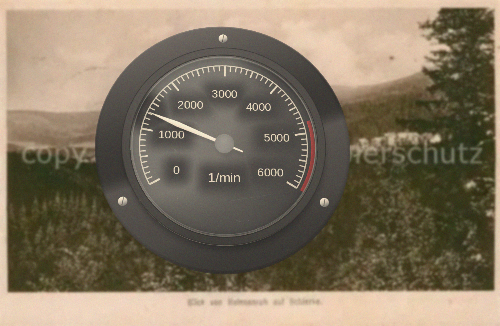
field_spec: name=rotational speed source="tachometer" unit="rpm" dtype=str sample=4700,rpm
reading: 1300,rpm
